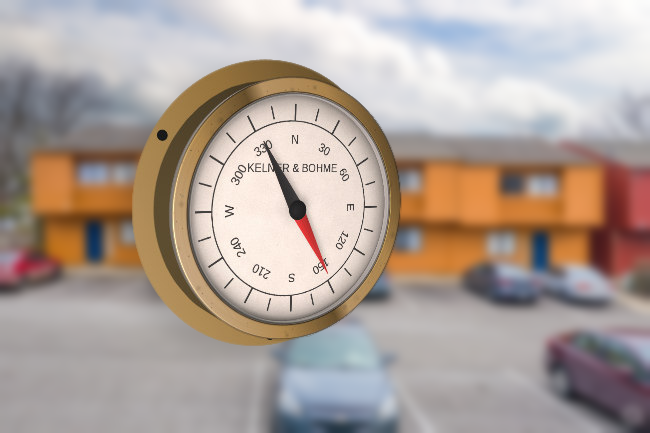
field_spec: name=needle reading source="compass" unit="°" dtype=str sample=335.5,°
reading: 150,°
